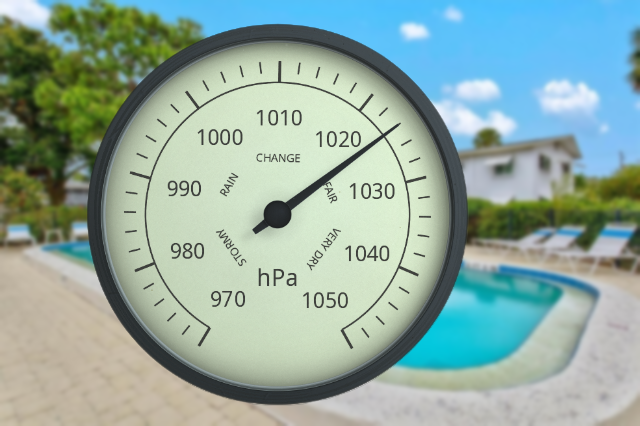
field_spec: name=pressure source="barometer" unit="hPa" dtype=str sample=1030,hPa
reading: 1024,hPa
